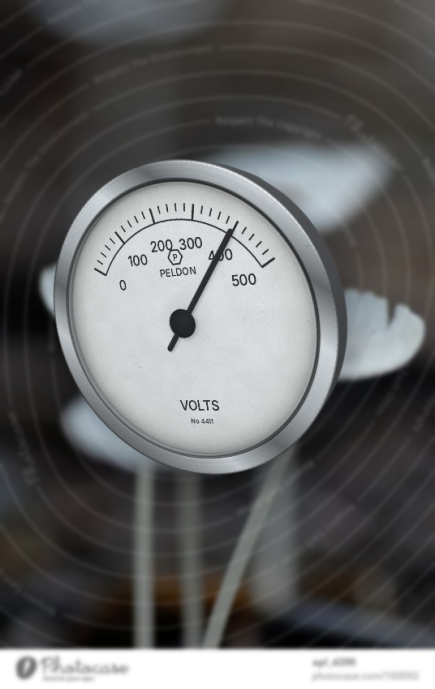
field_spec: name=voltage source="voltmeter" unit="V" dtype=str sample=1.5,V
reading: 400,V
